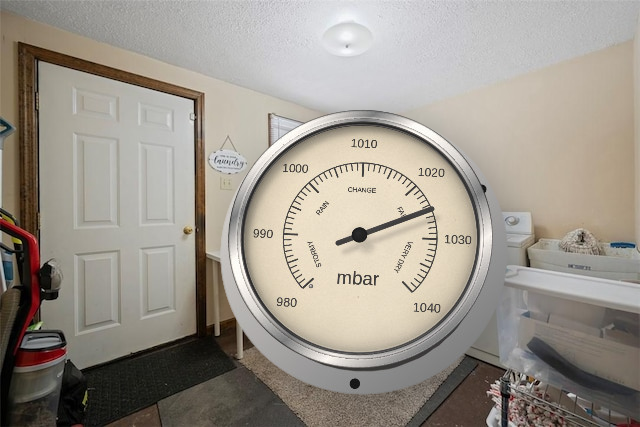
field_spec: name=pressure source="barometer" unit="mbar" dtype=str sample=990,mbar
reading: 1025,mbar
